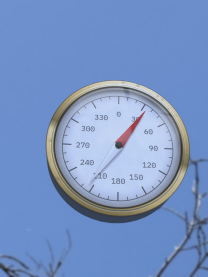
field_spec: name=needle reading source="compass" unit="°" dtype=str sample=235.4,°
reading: 35,°
